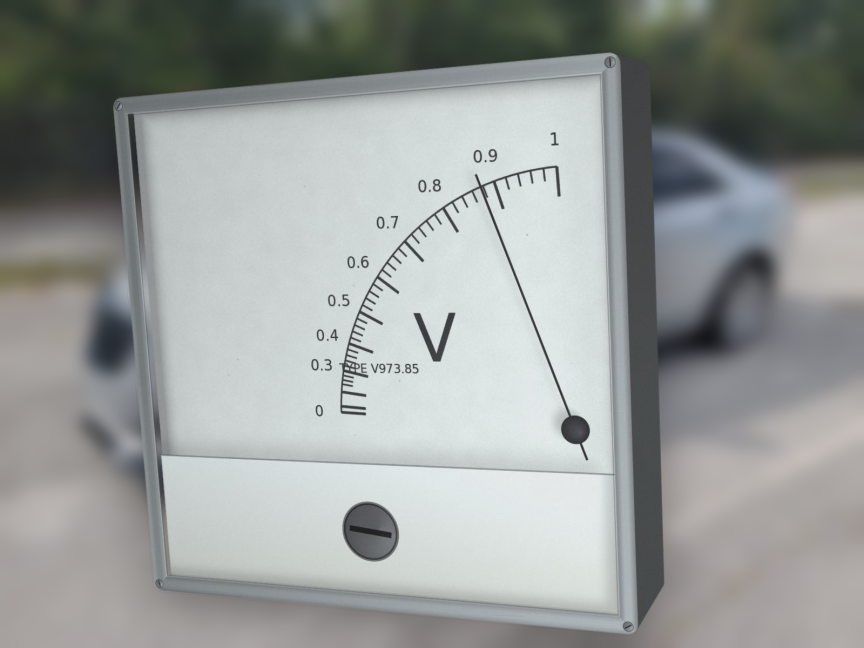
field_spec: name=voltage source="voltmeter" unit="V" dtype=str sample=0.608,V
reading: 0.88,V
